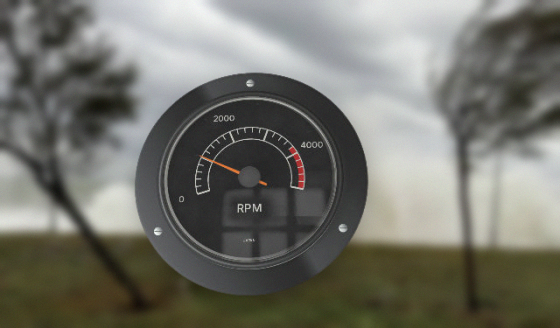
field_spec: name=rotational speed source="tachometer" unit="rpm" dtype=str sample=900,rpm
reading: 1000,rpm
